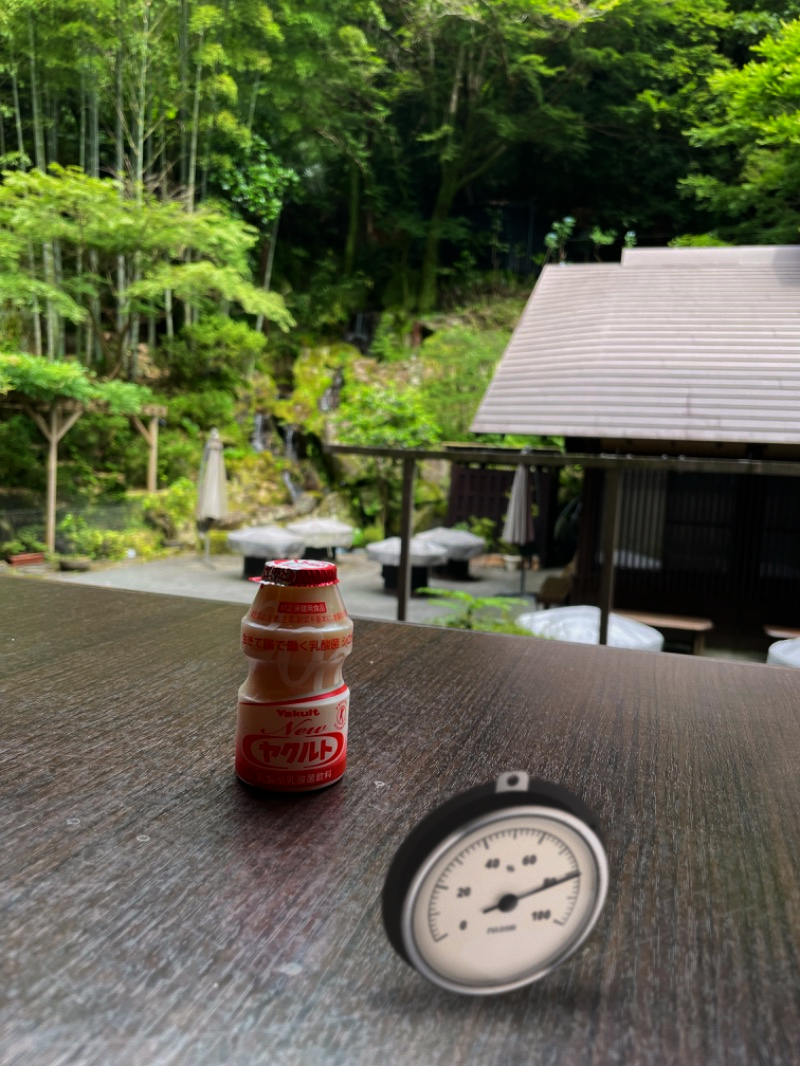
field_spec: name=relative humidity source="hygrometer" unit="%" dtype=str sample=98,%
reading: 80,%
